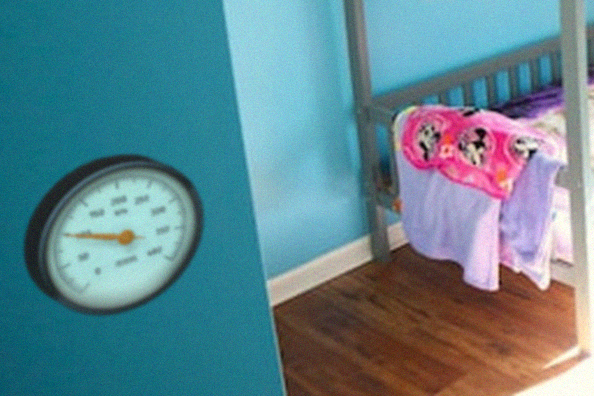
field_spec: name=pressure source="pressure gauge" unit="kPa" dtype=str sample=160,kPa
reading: 100,kPa
